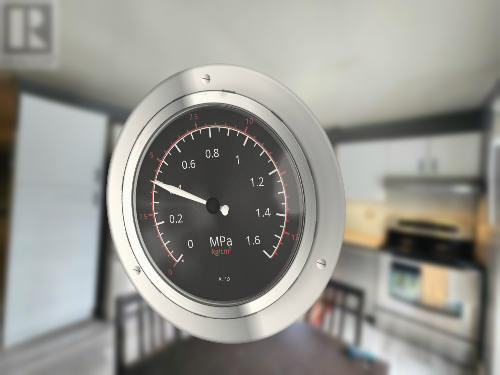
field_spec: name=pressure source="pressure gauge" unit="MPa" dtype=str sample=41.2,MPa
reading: 0.4,MPa
